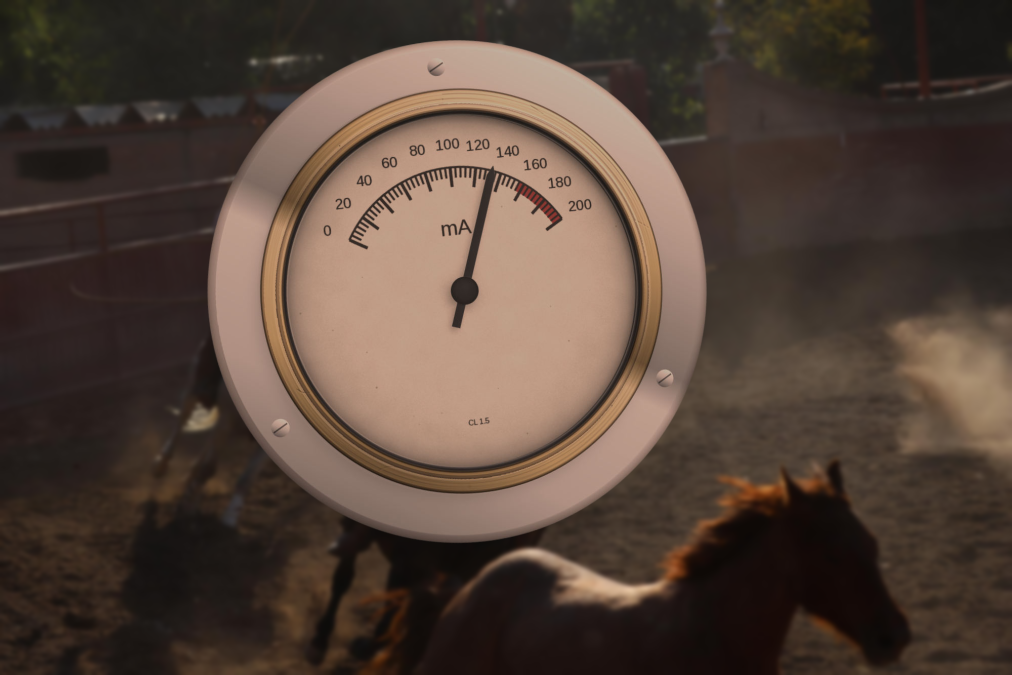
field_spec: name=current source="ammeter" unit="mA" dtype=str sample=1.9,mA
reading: 132,mA
